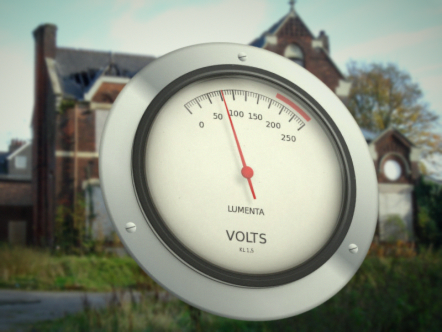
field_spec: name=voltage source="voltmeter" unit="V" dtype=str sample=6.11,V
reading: 75,V
